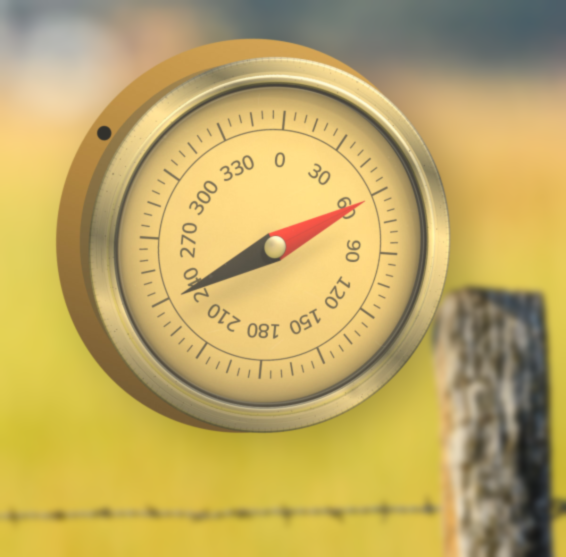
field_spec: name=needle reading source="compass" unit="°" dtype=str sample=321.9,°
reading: 60,°
